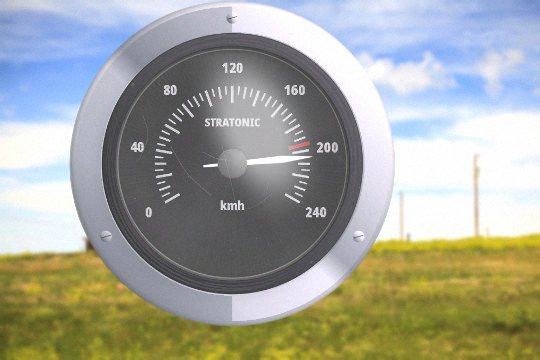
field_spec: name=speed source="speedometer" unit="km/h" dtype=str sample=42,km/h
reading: 205,km/h
